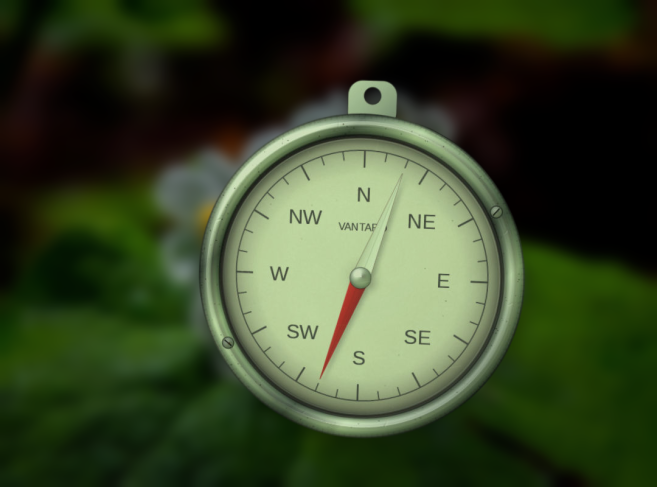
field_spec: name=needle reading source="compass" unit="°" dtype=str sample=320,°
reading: 200,°
